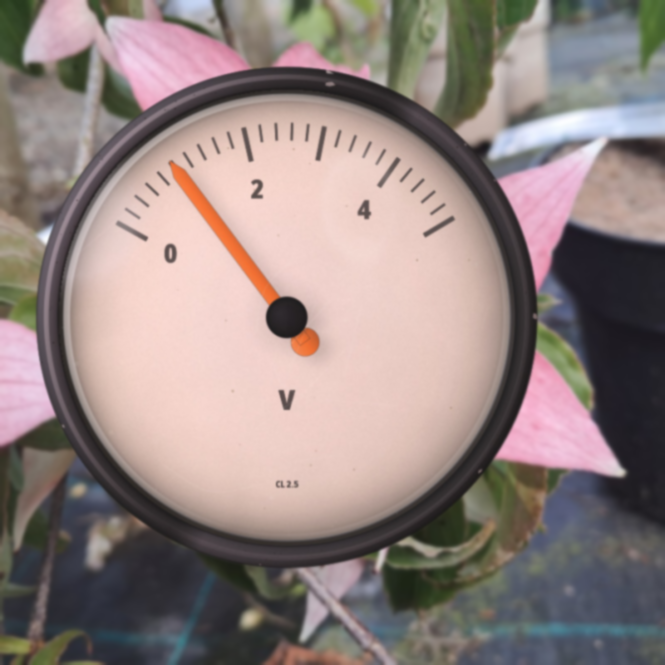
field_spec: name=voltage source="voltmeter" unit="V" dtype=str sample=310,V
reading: 1,V
